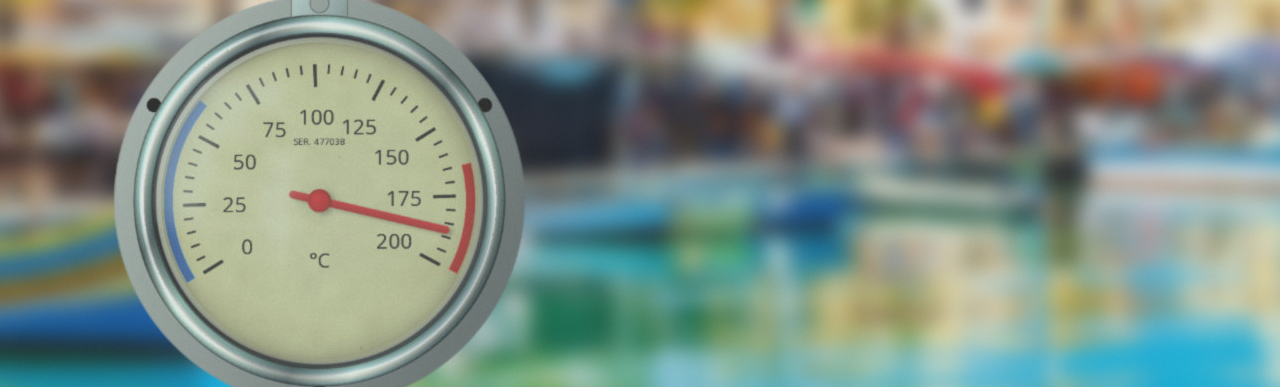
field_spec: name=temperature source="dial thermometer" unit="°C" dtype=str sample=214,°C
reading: 187.5,°C
